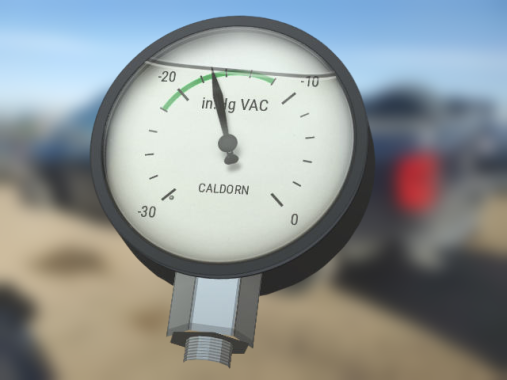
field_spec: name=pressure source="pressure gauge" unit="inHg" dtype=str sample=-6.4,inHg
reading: -17,inHg
